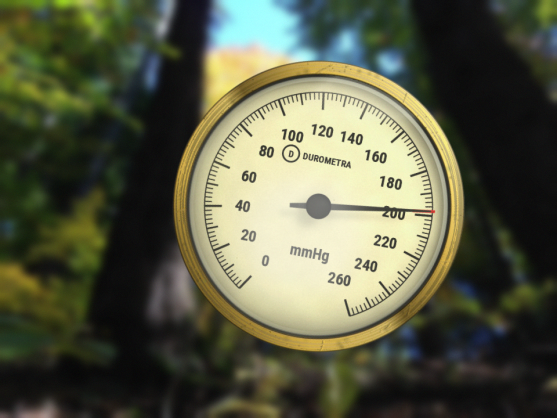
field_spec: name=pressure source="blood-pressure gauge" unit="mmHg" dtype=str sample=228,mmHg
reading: 198,mmHg
